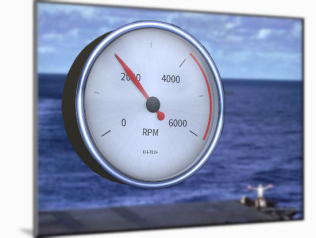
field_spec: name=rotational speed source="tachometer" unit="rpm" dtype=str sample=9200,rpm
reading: 2000,rpm
